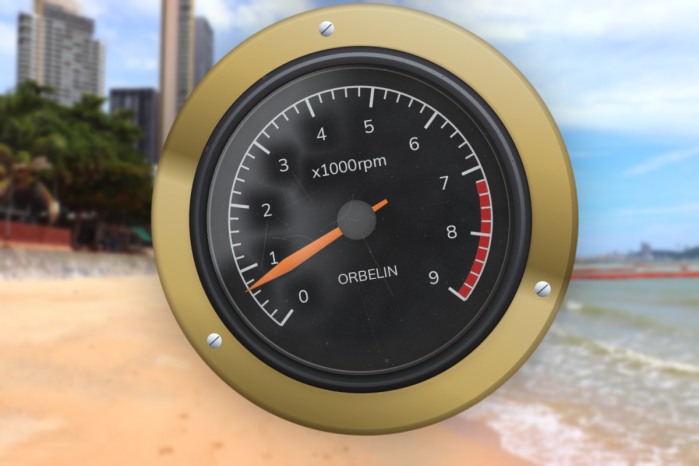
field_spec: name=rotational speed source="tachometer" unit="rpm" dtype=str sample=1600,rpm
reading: 700,rpm
